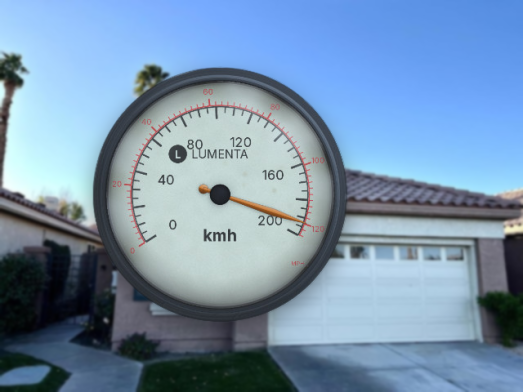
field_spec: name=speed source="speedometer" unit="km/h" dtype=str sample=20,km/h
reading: 192.5,km/h
